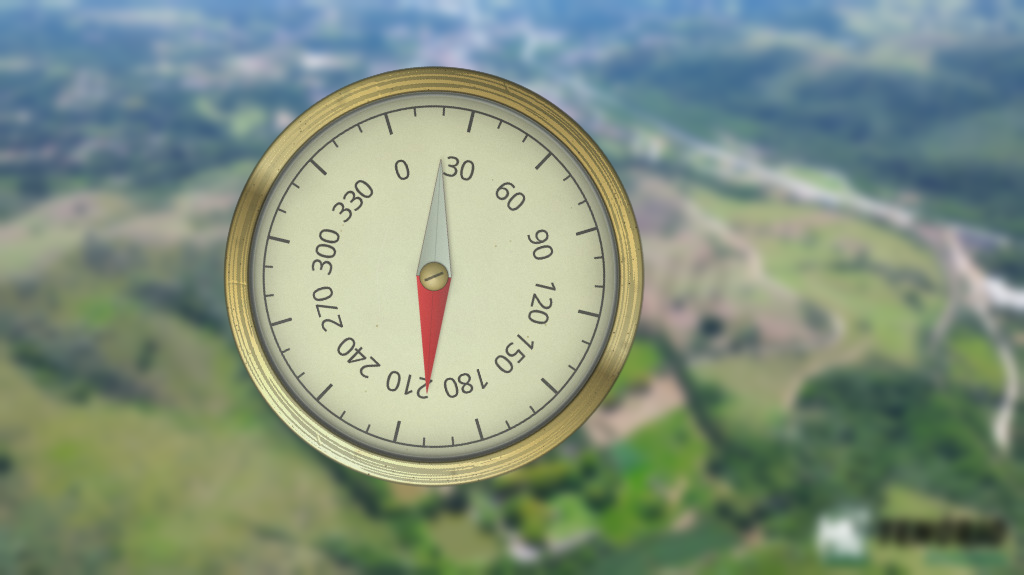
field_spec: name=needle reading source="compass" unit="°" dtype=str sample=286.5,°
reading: 200,°
